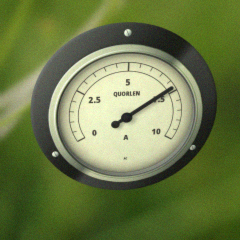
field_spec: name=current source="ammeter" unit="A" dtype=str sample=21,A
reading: 7.25,A
